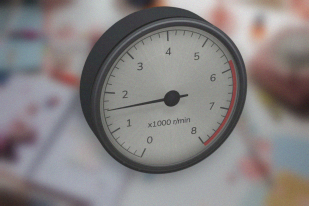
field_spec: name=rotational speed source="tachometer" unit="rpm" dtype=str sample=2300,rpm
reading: 1600,rpm
